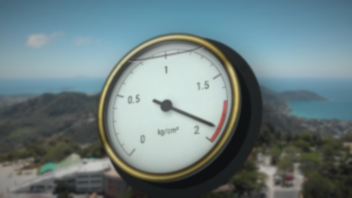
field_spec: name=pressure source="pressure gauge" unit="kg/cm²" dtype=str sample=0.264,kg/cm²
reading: 1.9,kg/cm²
